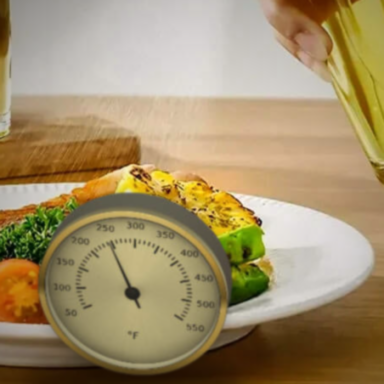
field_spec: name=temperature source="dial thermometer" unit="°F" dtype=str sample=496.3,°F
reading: 250,°F
